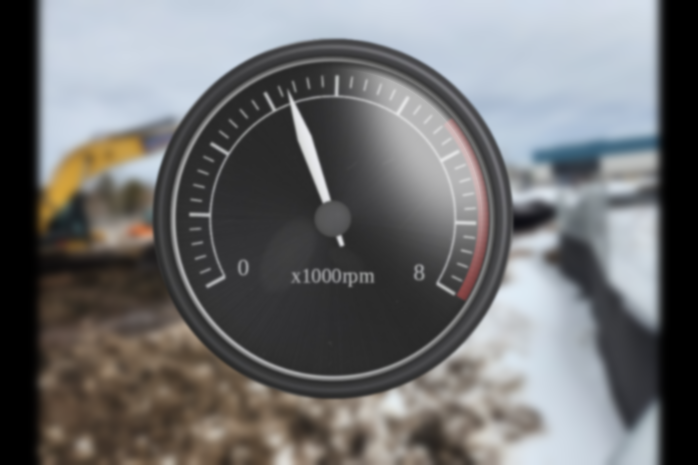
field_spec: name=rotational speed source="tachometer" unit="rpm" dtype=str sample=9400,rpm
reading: 3300,rpm
